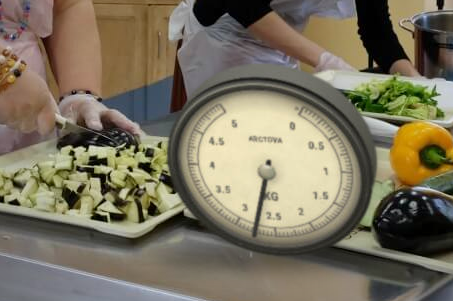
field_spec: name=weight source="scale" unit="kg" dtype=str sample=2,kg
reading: 2.75,kg
